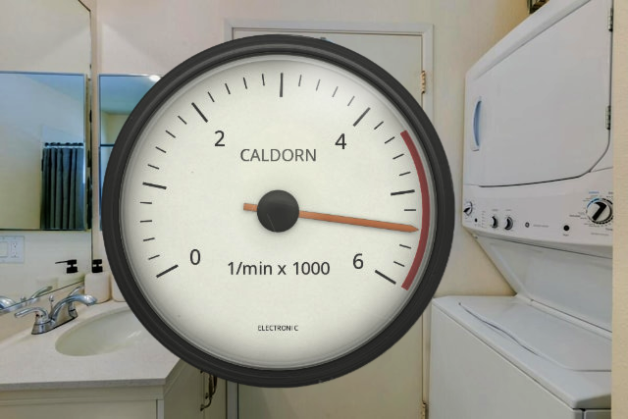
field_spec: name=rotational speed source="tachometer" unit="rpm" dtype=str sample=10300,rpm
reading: 5400,rpm
